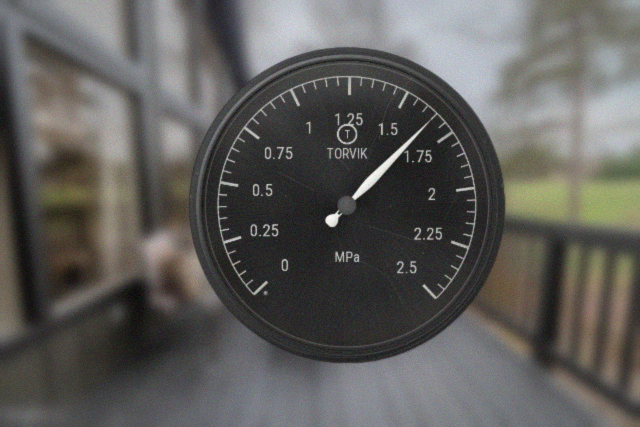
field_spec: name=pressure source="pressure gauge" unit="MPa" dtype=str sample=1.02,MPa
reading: 1.65,MPa
